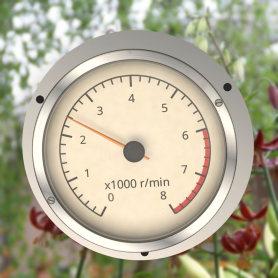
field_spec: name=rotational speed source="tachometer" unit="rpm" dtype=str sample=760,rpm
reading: 2400,rpm
